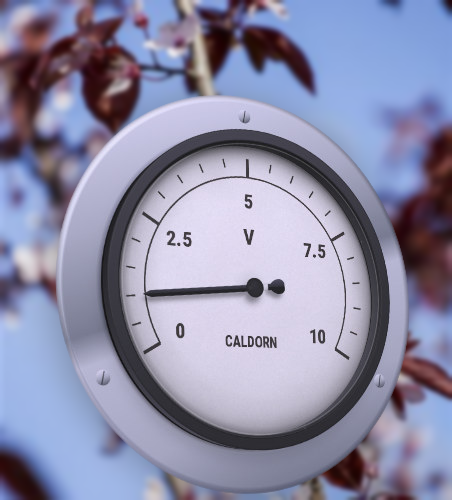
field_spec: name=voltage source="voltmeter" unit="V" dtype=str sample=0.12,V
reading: 1,V
